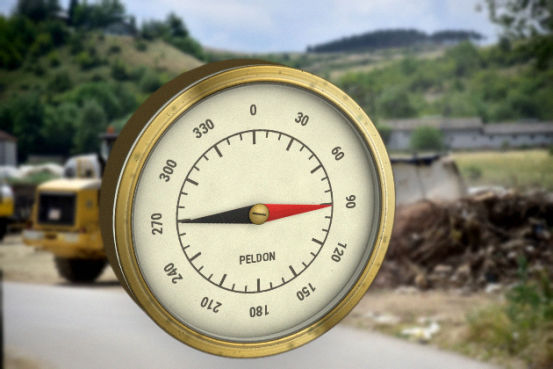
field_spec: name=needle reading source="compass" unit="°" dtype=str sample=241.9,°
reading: 90,°
